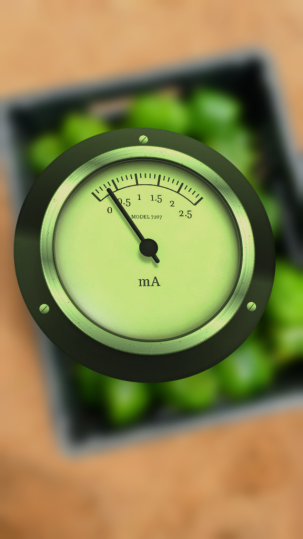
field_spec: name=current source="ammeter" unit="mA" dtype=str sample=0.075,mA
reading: 0.3,mA
